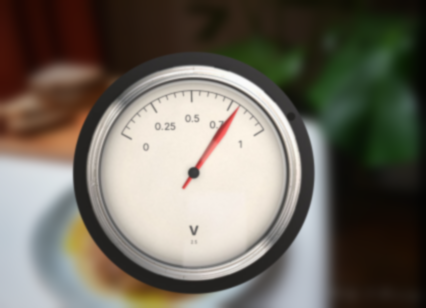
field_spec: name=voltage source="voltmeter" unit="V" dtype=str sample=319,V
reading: 0.8,V
